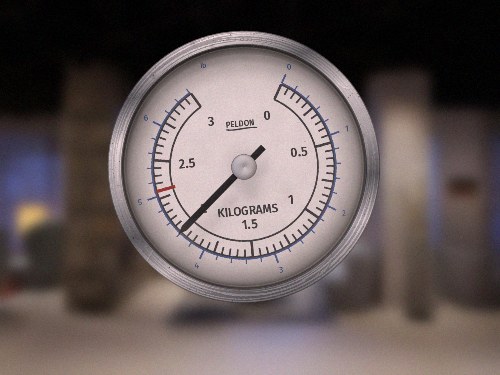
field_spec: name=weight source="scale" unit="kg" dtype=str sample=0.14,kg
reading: 2,kg
